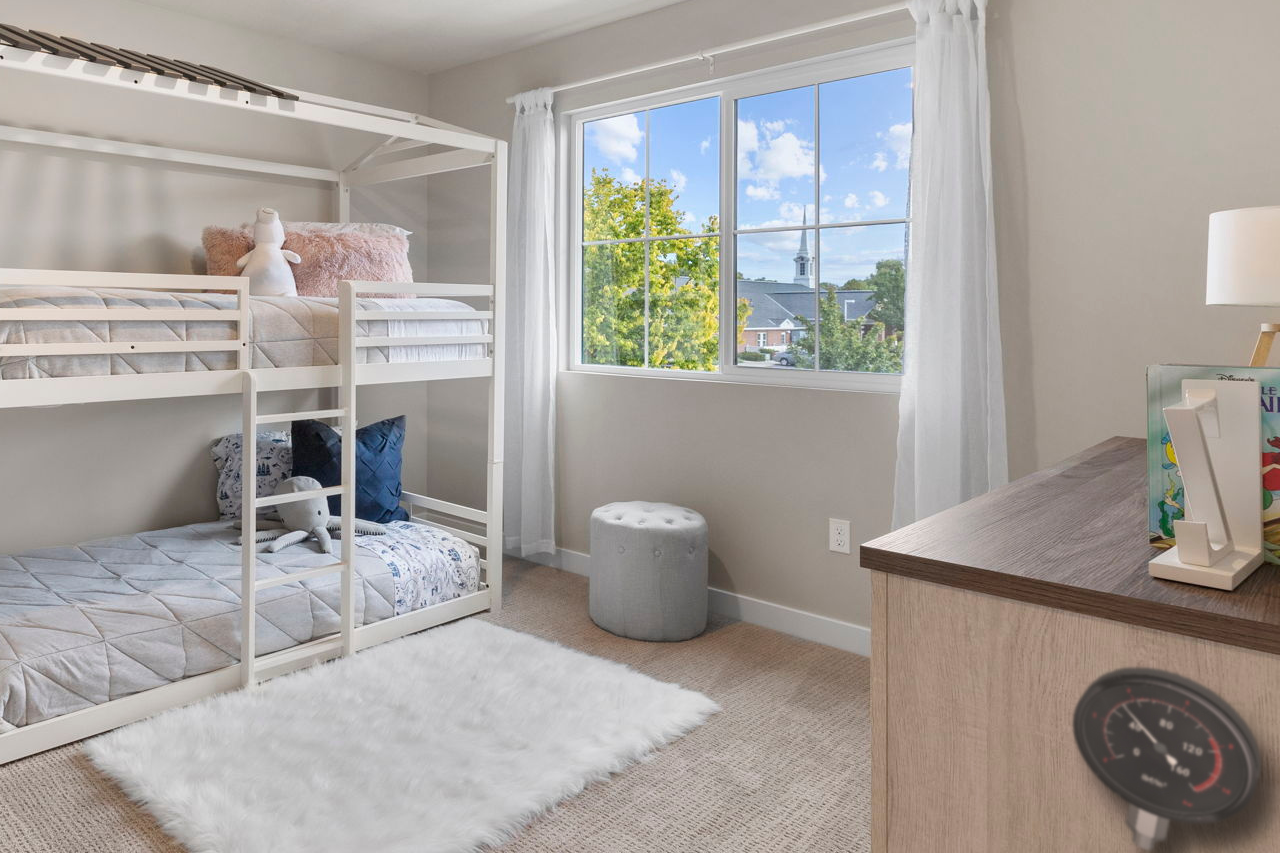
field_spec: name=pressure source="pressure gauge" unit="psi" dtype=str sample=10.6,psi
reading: 50,psi
